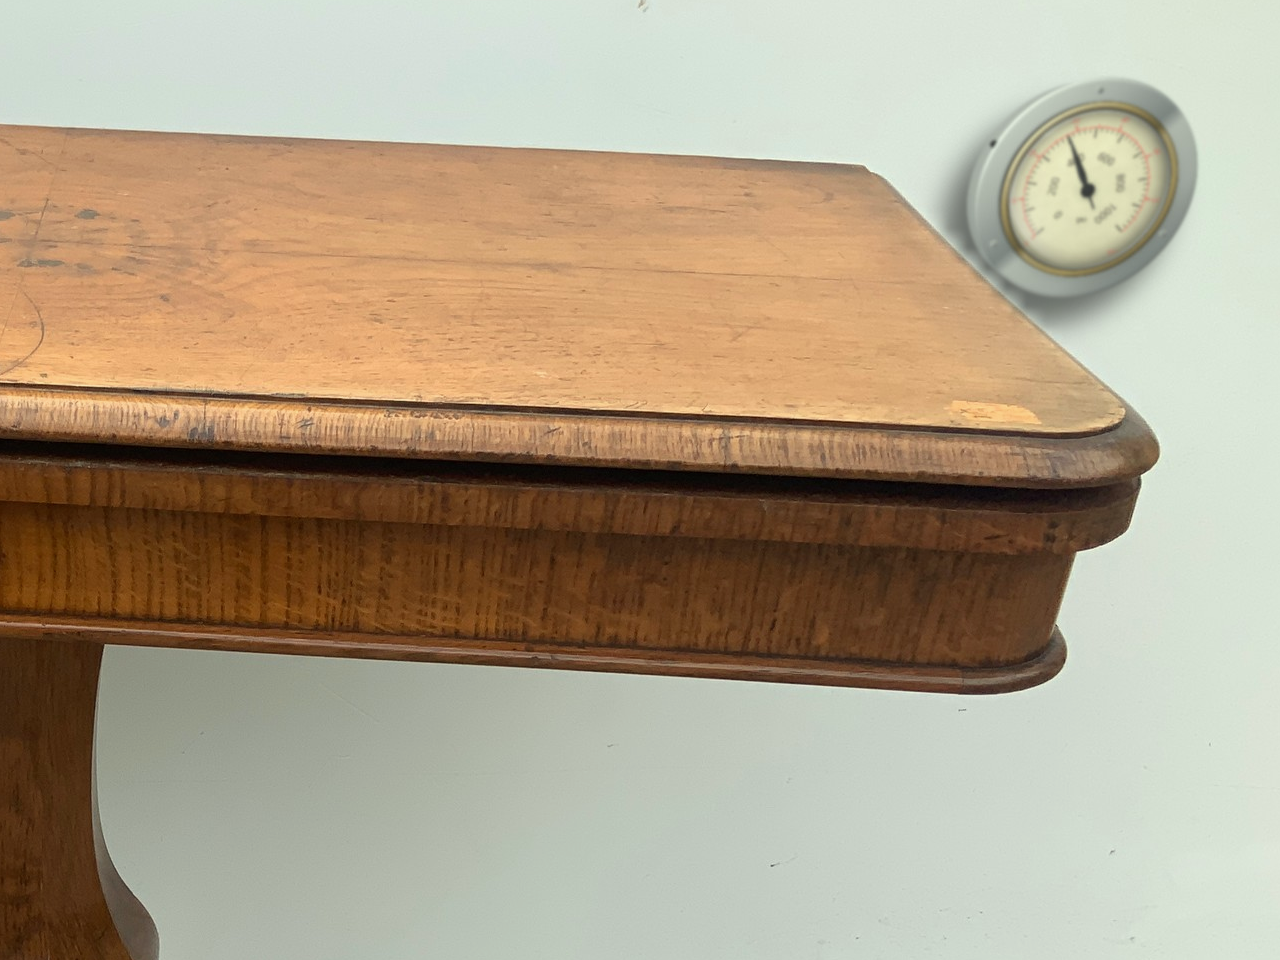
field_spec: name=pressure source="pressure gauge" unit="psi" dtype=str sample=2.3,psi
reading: 400,psi
